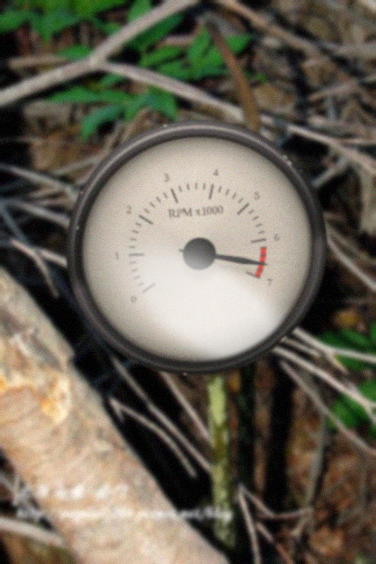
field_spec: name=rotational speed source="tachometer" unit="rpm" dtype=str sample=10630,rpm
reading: 6600,rpm
